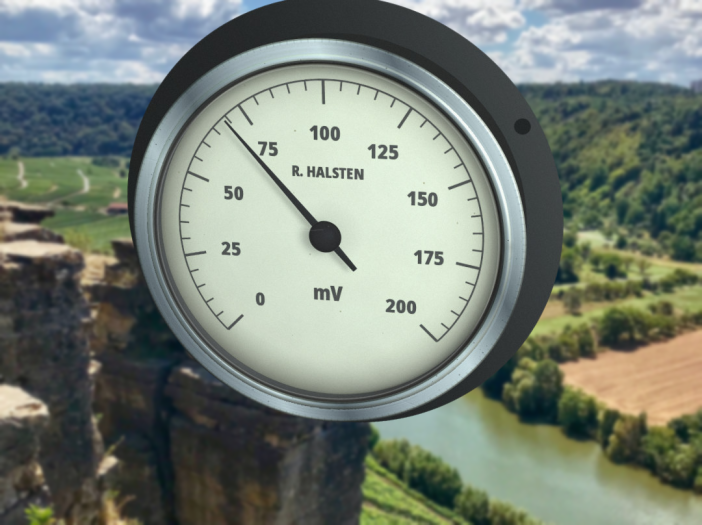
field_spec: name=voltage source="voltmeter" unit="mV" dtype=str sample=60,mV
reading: 70,mV
